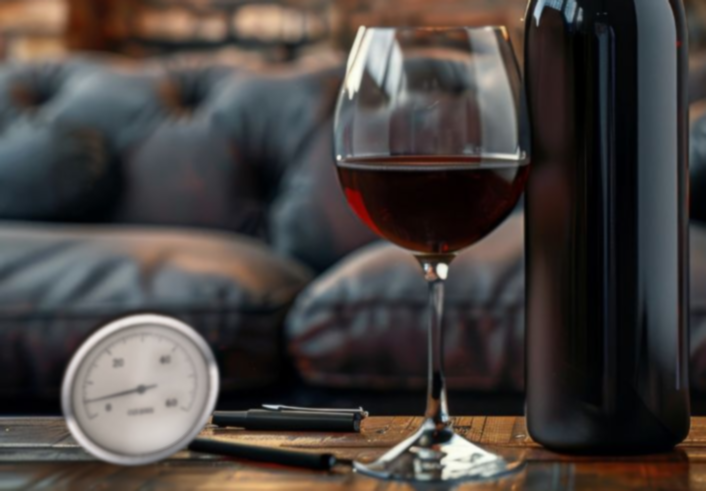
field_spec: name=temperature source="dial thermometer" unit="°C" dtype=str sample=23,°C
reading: 5,°C
